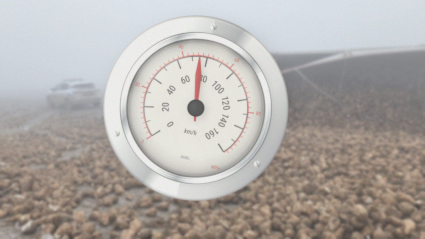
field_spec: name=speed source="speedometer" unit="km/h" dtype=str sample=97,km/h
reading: 75,km/h
